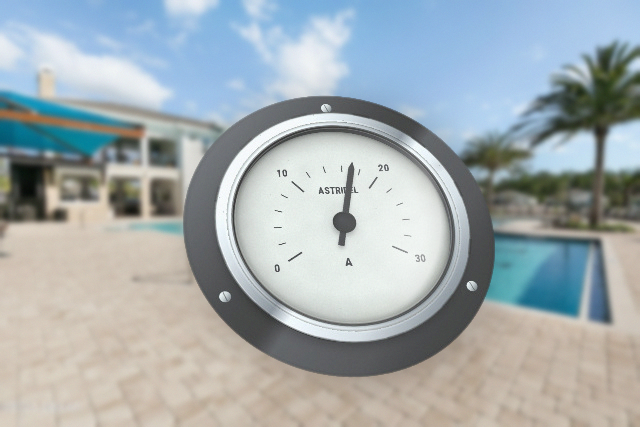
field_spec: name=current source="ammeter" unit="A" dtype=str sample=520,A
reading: 17,A
